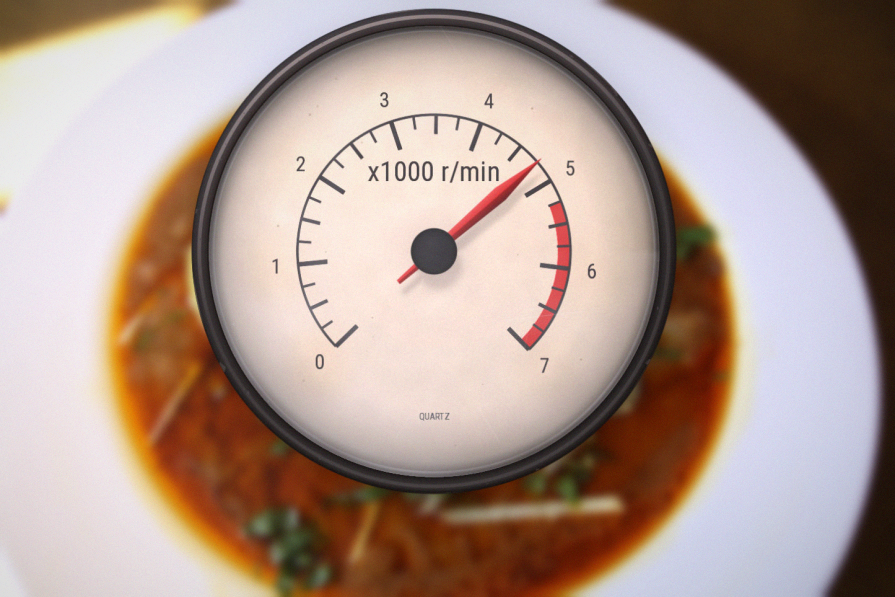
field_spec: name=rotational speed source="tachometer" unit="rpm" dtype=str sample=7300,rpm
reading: 4750,rpm
